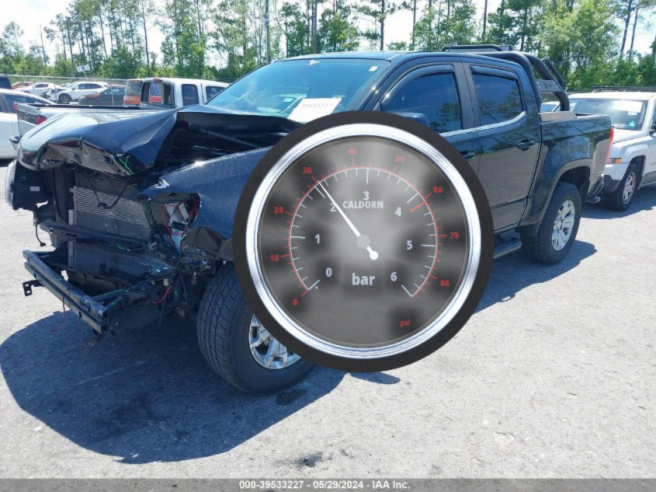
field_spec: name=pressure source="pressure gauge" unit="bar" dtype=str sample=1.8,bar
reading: 2.1,bar
